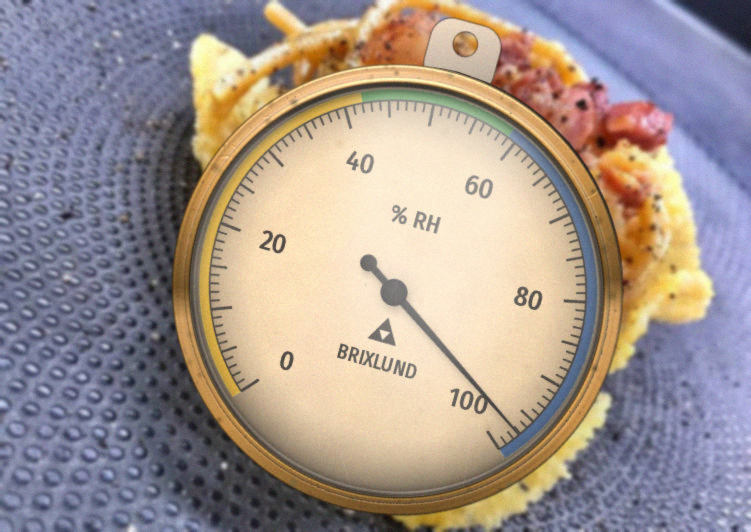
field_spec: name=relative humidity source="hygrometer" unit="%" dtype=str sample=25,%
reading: 97,%
